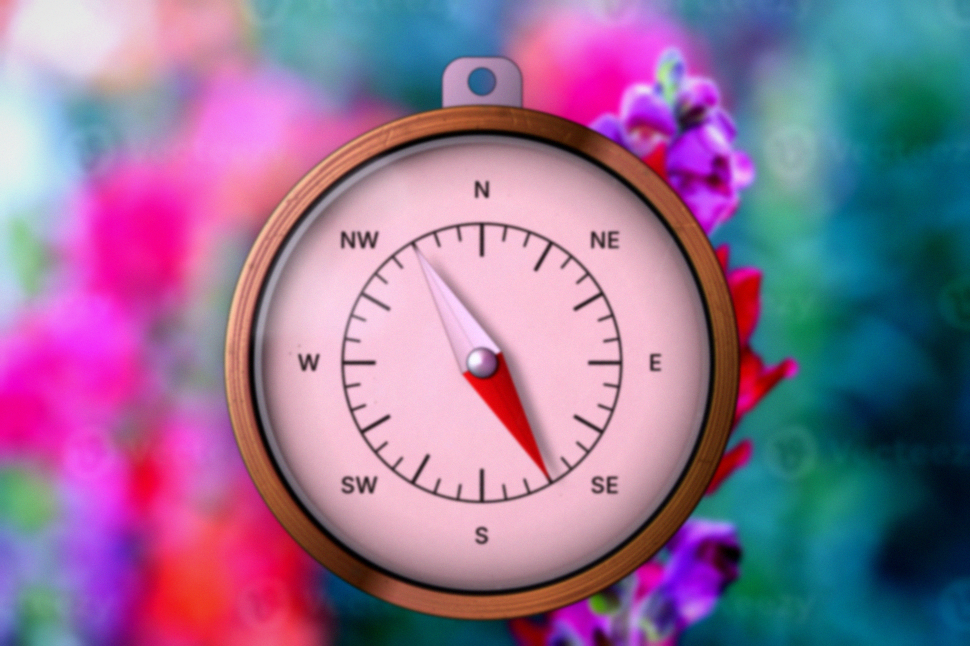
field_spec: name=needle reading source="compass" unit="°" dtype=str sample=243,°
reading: 150,°
